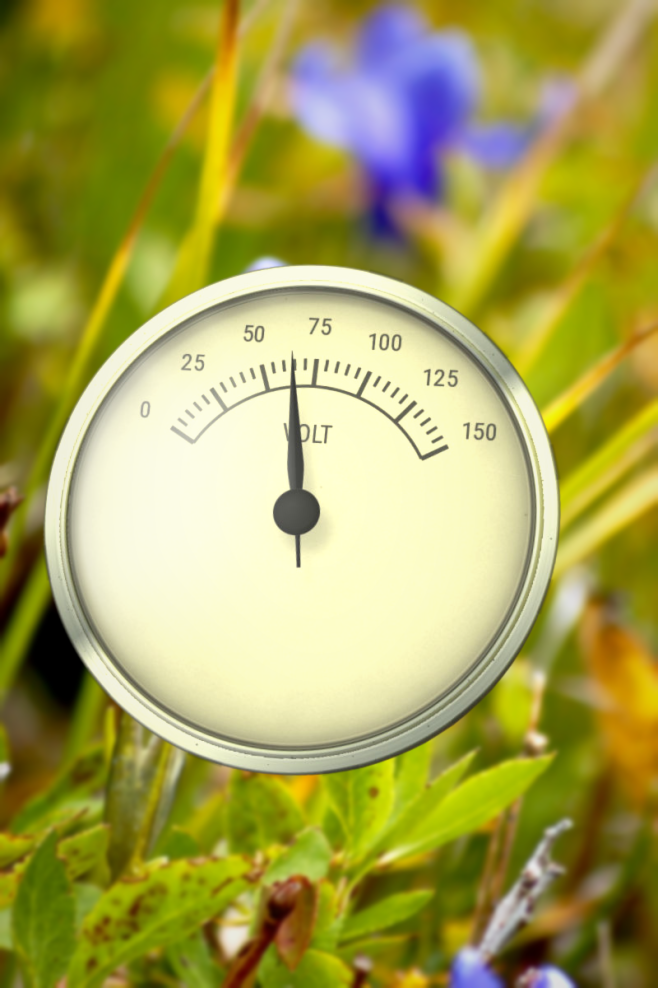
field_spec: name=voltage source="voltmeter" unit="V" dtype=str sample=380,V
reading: 65,V
